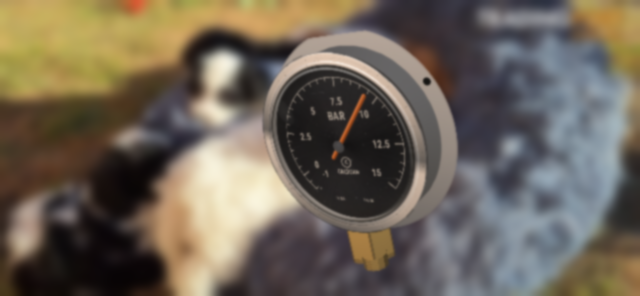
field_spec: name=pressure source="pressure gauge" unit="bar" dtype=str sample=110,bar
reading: 9.5,bar
